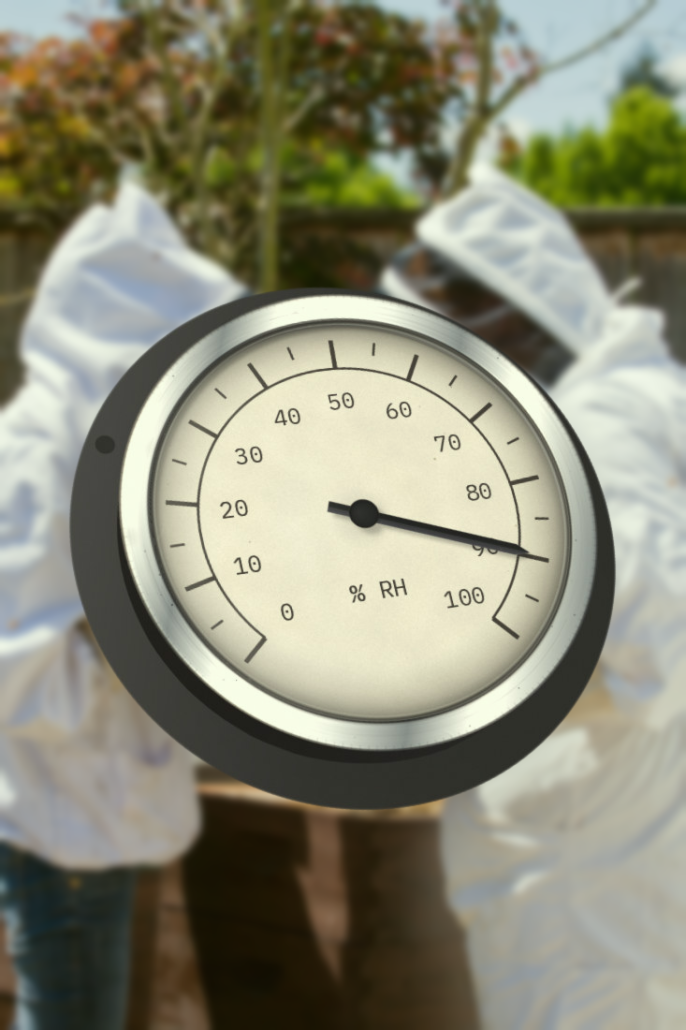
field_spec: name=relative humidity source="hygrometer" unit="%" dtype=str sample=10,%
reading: 90,%
